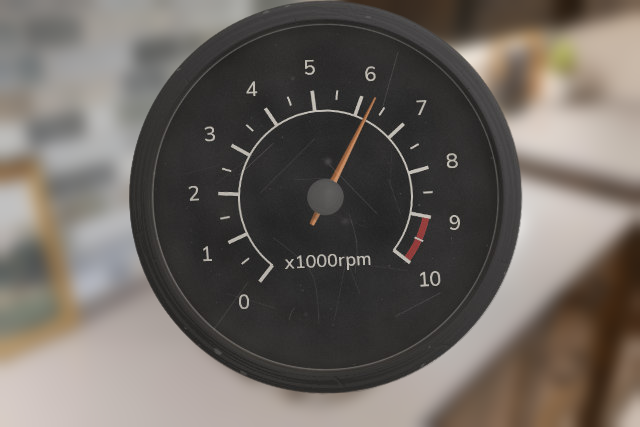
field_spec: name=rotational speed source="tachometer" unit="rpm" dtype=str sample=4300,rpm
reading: 6250,rpm
